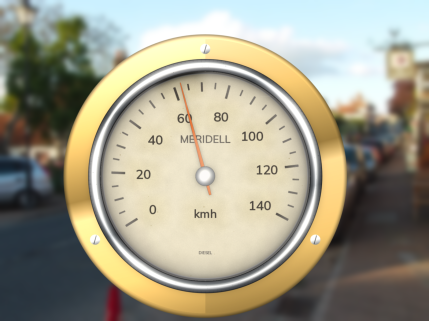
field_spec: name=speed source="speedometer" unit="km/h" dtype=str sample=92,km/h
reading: 62.5,km/h
